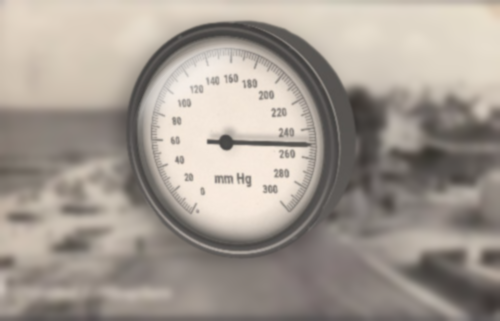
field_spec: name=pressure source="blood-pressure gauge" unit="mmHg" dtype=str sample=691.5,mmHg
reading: 250,mmHg
